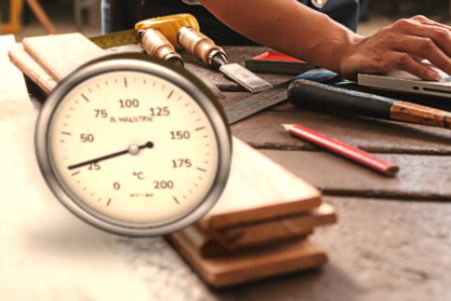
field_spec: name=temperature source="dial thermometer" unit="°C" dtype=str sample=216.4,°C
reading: 30,°C
